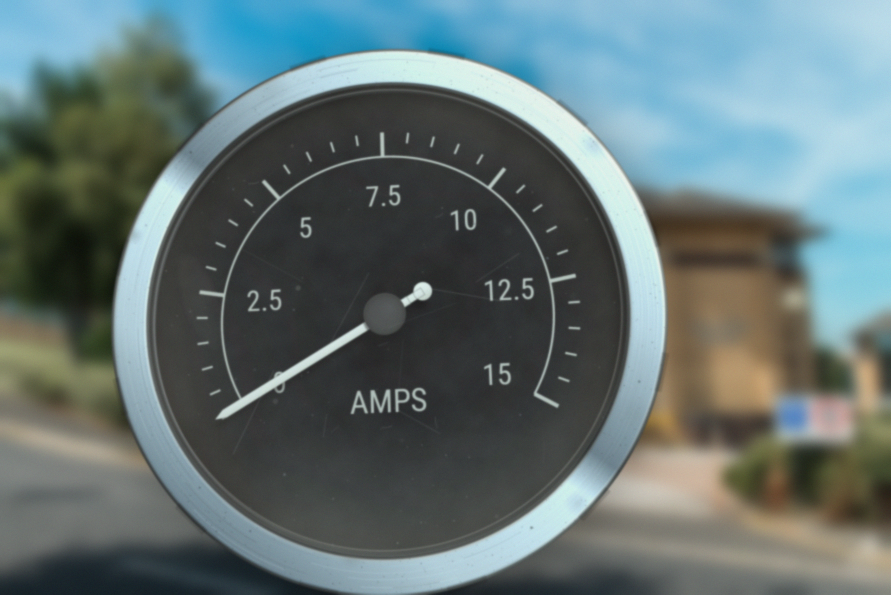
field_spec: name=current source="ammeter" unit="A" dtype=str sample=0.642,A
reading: 0,A
